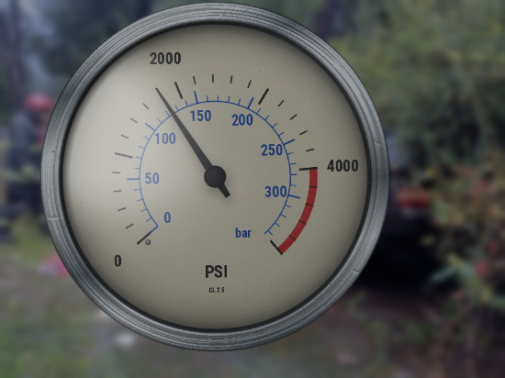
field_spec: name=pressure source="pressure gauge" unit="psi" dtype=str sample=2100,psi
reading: 1800,psi
